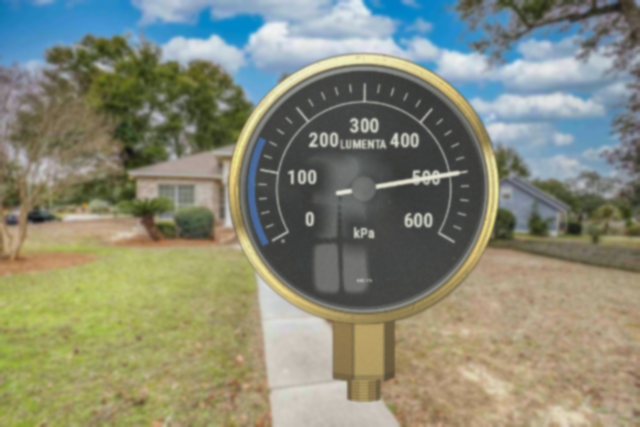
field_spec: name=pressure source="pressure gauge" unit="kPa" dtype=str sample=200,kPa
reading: 500,kPa
